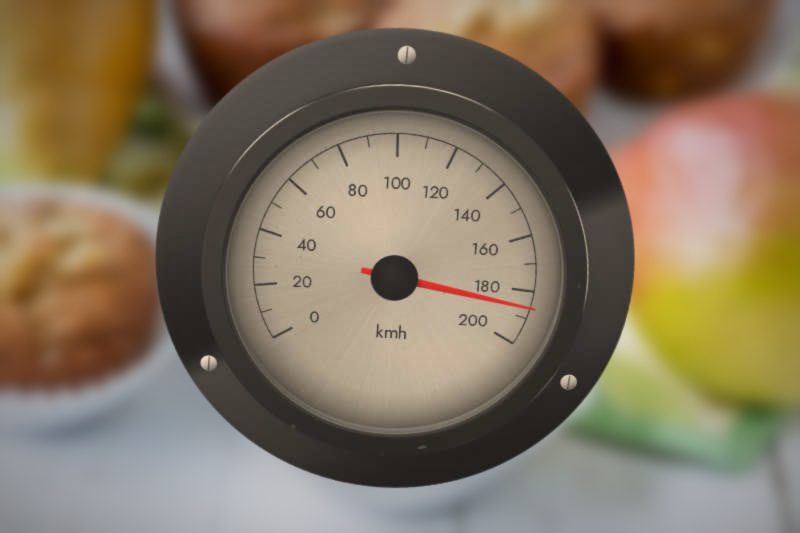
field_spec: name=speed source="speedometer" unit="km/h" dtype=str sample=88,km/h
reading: 185,km/h
